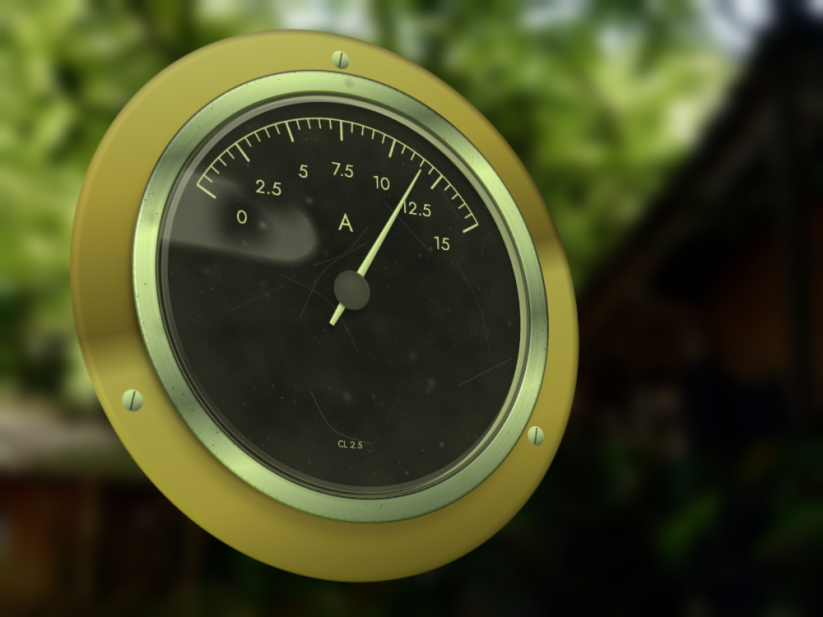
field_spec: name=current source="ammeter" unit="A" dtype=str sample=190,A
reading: 11.5,A
